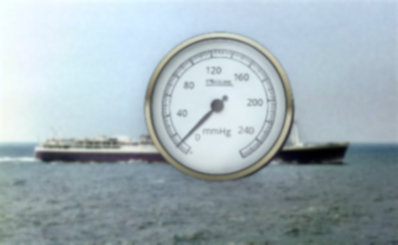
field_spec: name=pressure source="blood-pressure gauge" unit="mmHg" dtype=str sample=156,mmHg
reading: 10,mmHg
